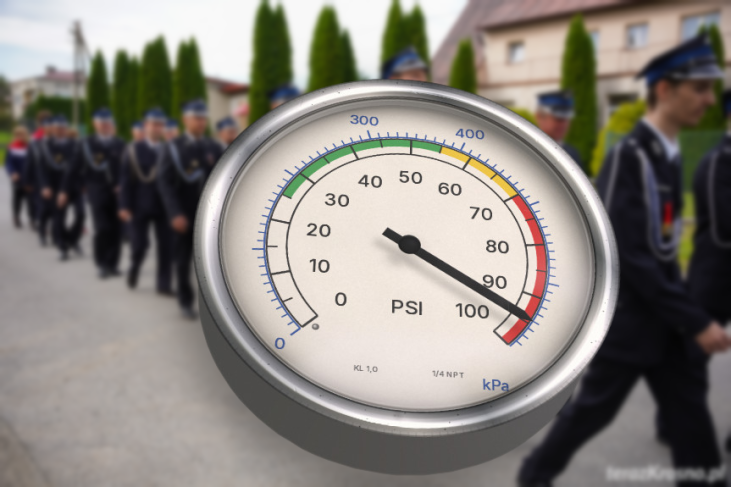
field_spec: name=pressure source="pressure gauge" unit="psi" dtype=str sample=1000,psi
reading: 95,psi
